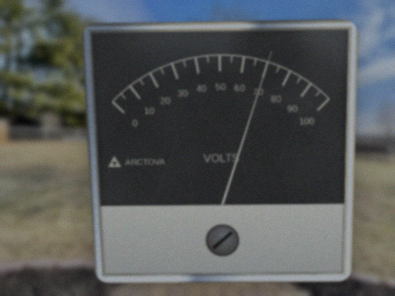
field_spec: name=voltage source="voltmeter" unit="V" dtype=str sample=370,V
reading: 70,V
